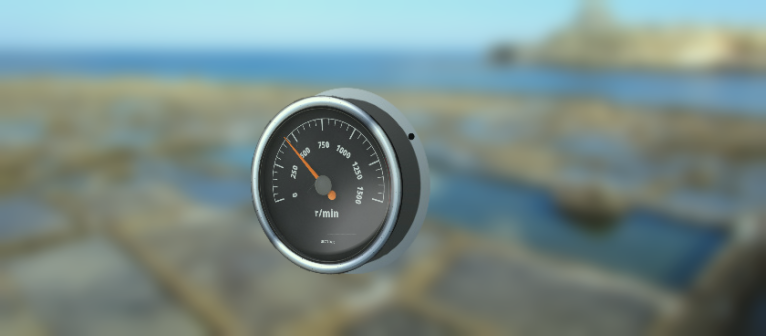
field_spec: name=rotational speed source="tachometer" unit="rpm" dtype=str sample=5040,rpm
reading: 450,rpm
